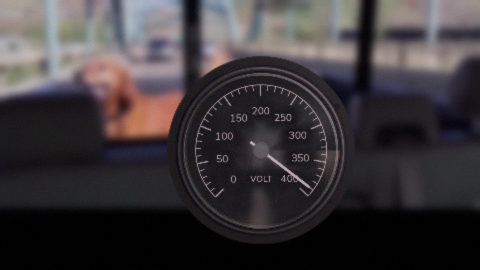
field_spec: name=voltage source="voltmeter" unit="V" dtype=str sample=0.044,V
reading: 390,V
